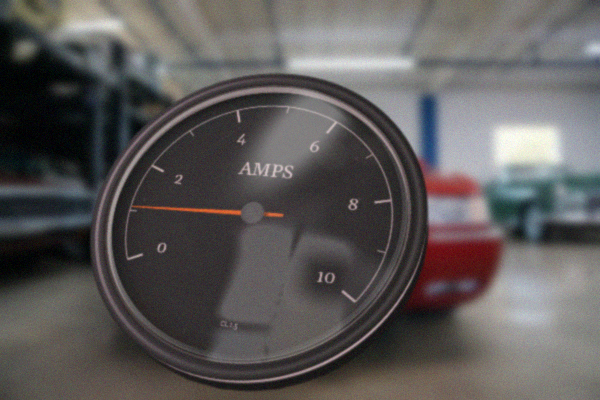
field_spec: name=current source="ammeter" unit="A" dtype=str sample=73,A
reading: 1,A
